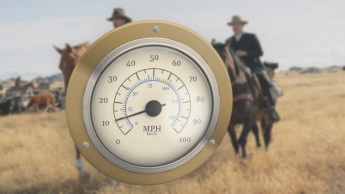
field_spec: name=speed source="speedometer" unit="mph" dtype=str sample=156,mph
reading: 10,mph
